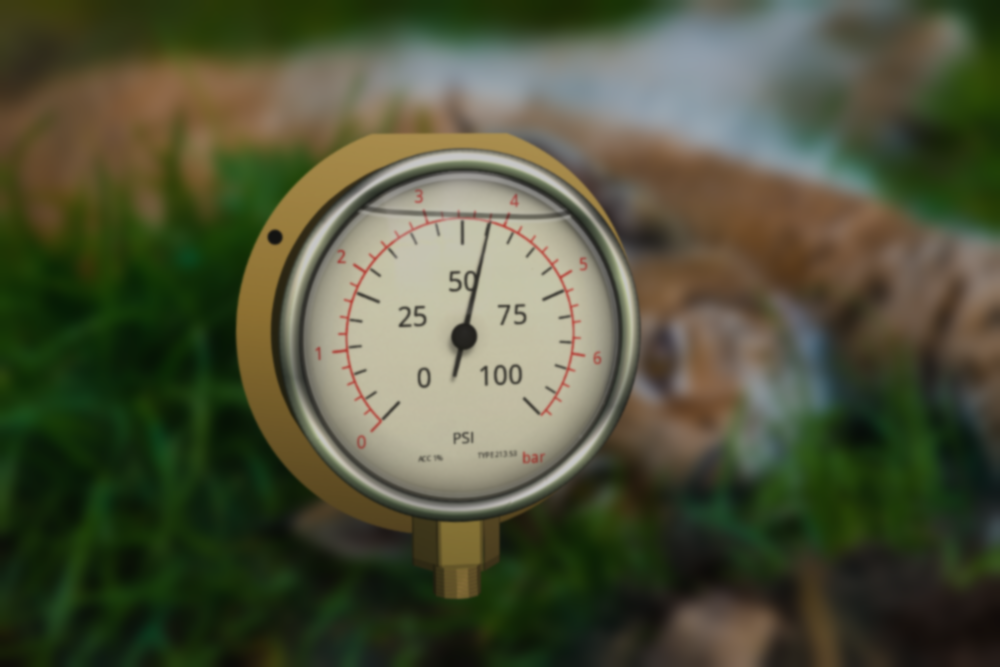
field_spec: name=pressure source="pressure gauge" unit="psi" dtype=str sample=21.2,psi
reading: 55,psi
